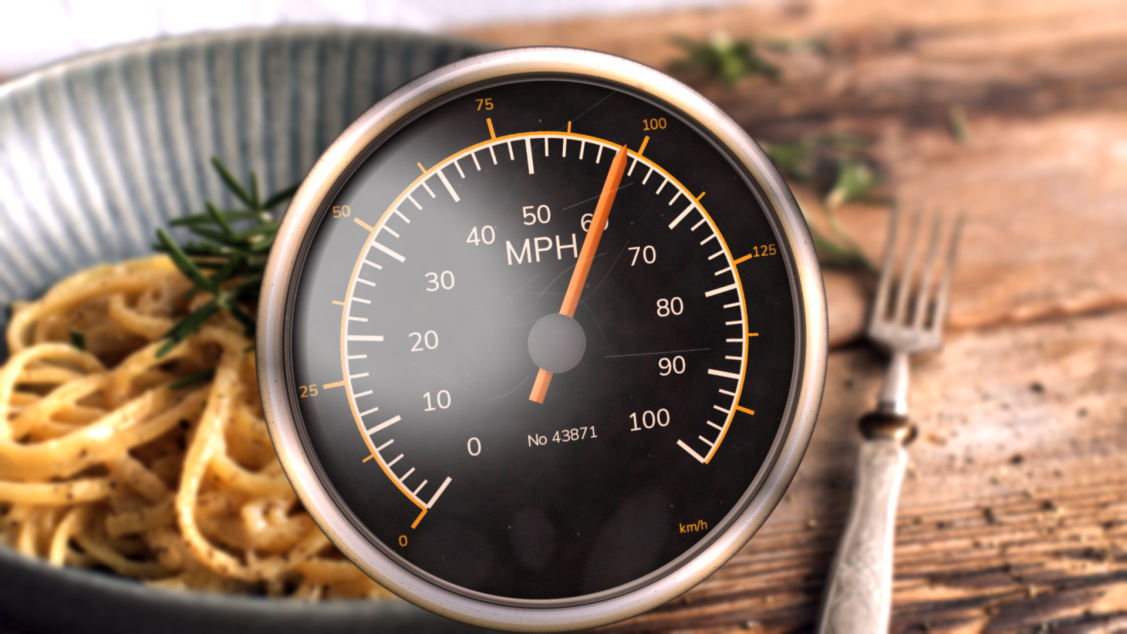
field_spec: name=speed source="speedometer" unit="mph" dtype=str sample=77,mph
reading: 60,mph
